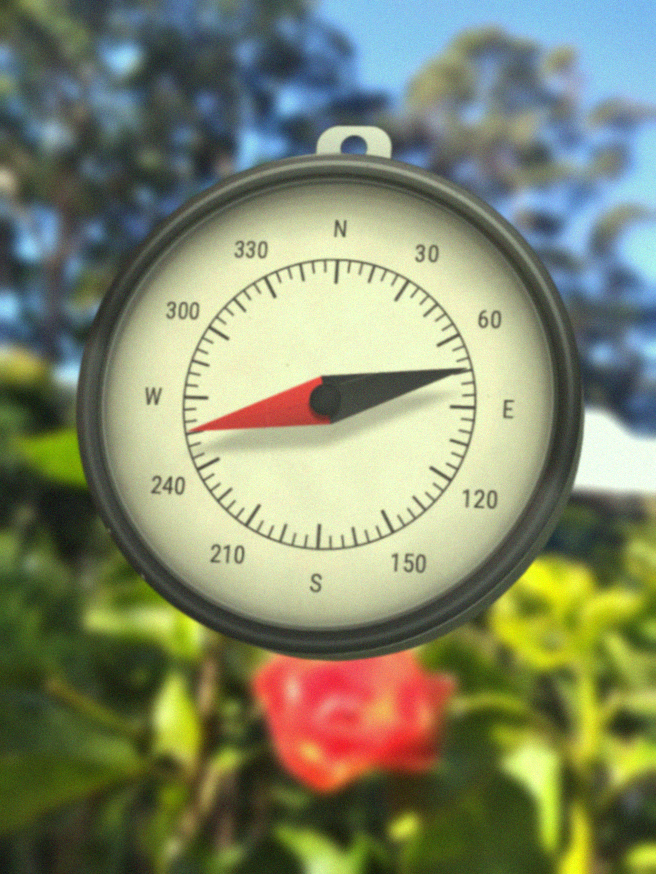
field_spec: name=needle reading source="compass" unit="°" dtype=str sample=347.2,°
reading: 255,°
